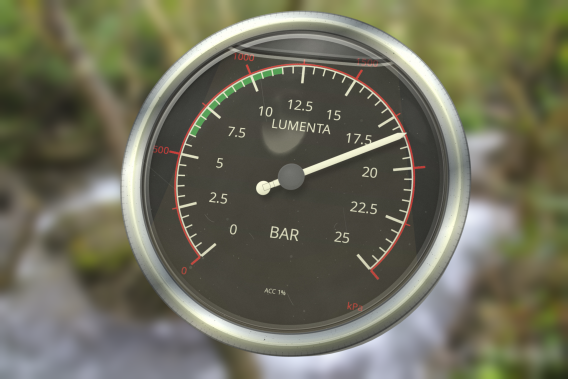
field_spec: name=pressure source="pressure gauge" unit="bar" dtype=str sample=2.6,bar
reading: 18.5,bar
